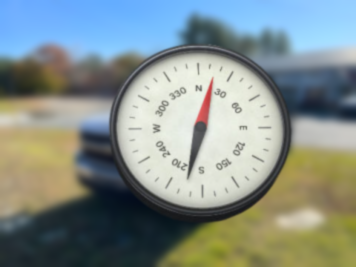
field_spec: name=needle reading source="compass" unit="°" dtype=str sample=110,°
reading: 15,°
